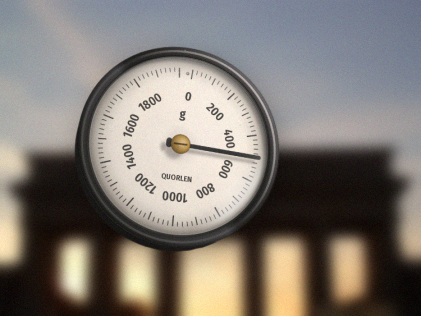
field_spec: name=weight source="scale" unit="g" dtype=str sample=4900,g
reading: 500,g
